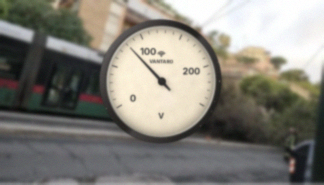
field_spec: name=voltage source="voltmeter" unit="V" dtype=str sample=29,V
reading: 80,V
